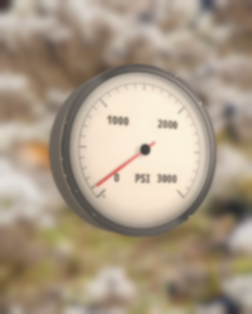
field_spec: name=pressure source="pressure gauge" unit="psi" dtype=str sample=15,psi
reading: 100,psi
